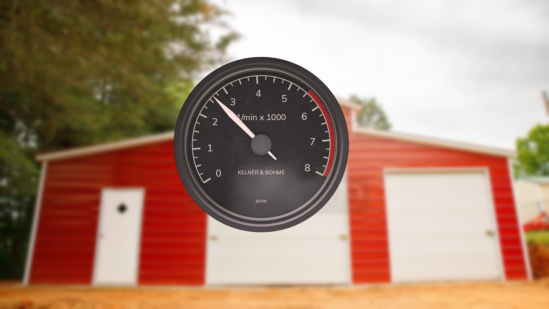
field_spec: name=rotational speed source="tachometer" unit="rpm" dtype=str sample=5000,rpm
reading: 2625,rpm
